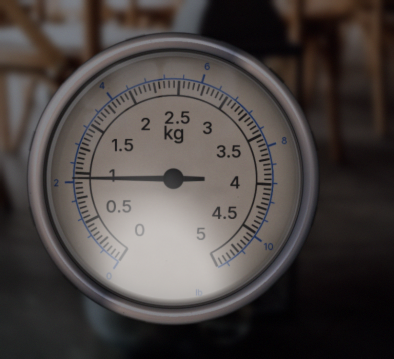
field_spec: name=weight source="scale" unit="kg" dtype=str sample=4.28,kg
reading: 0.95,kg
